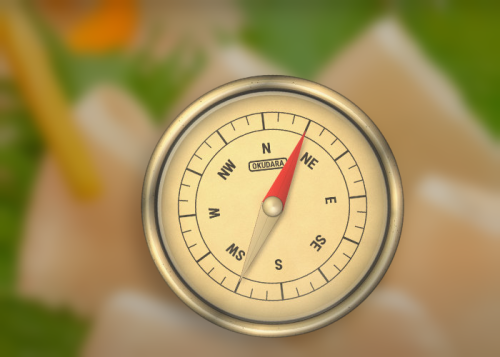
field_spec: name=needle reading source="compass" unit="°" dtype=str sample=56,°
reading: 30,°
